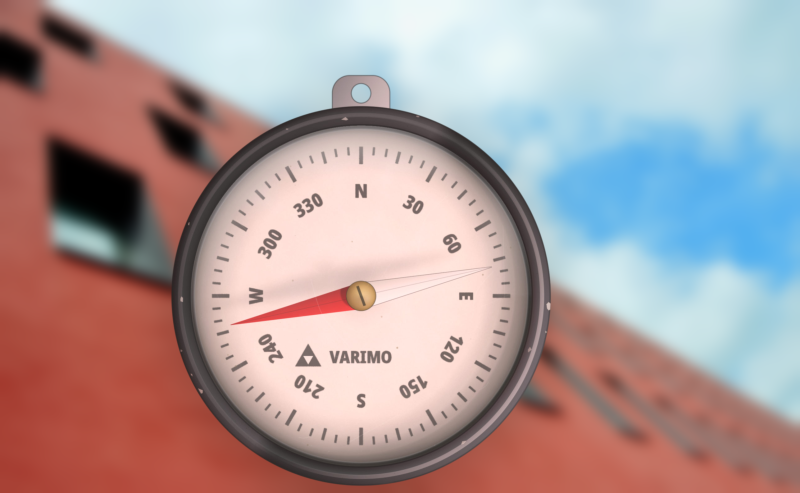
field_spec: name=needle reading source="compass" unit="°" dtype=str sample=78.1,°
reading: 257.5,°
